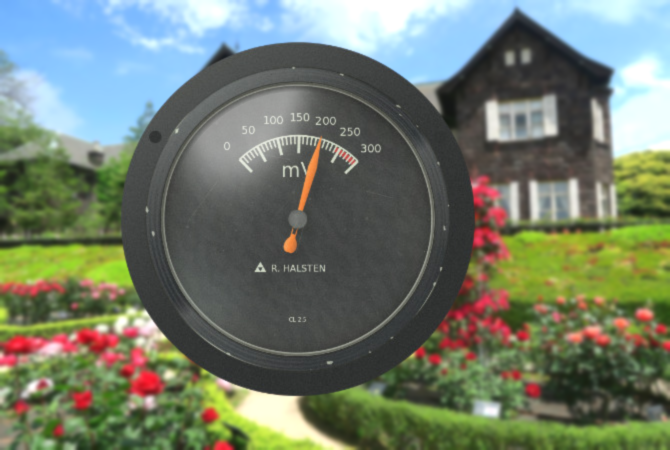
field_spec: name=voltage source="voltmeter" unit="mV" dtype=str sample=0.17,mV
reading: 200,mV
